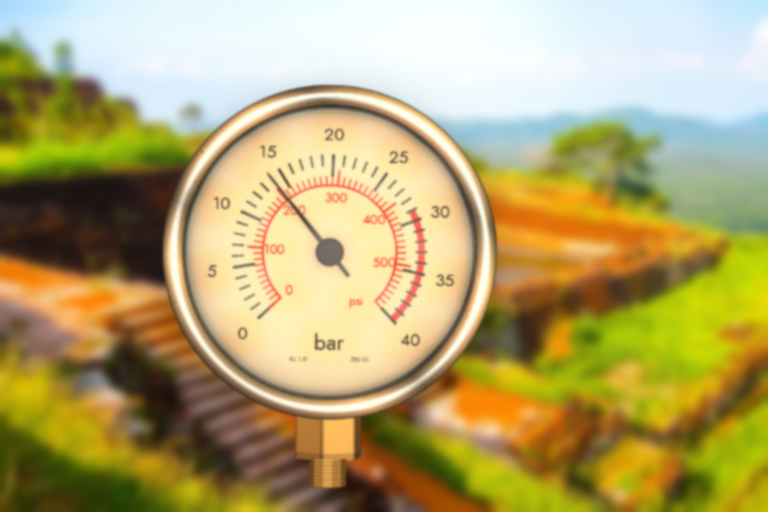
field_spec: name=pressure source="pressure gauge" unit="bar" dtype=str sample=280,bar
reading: 14,bar
